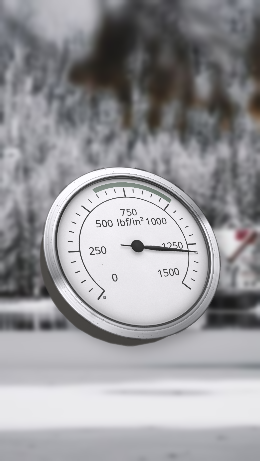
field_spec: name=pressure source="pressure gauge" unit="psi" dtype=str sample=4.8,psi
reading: 1300,psi
